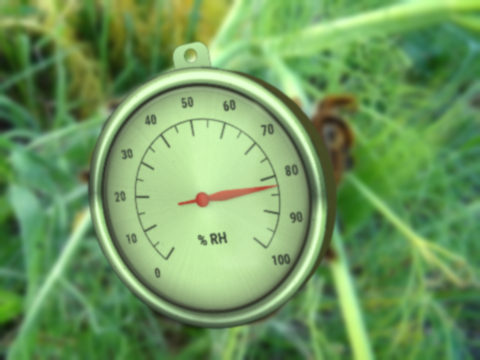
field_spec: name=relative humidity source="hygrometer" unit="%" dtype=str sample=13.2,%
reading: 82.5,%
